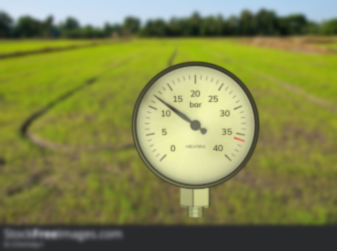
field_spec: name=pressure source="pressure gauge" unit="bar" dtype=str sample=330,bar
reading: 12,bar
